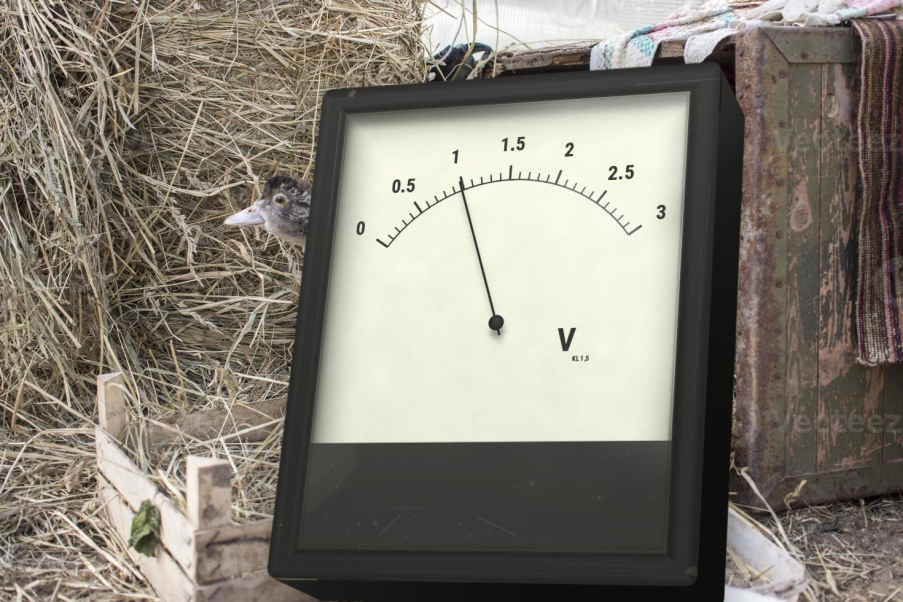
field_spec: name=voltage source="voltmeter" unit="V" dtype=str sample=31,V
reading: 1,V
